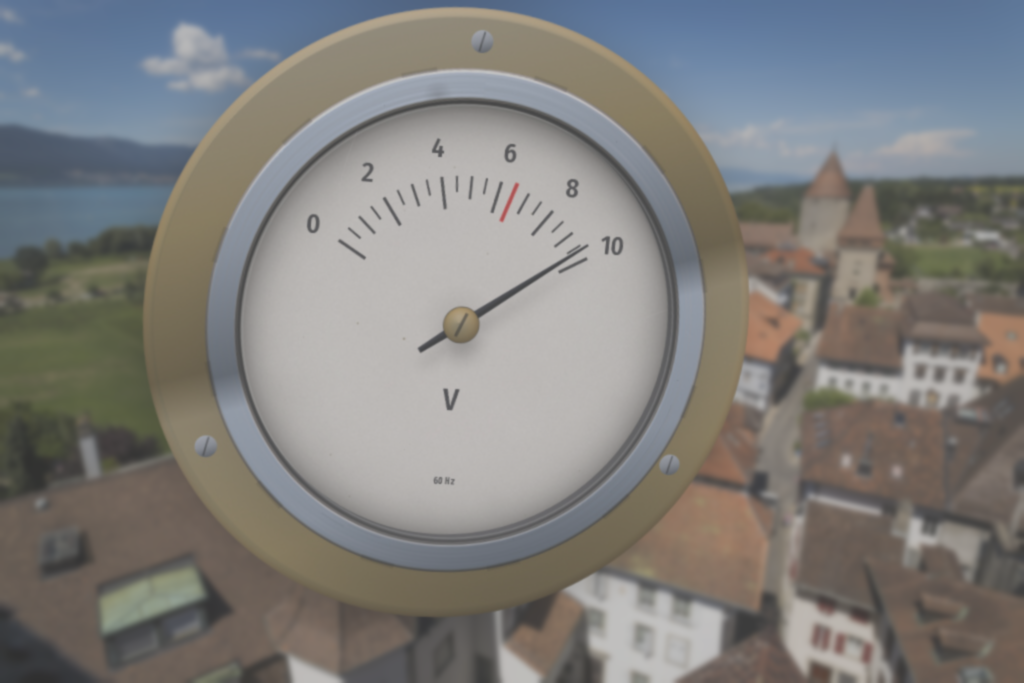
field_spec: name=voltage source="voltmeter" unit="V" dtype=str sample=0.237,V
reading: 9.5,V
